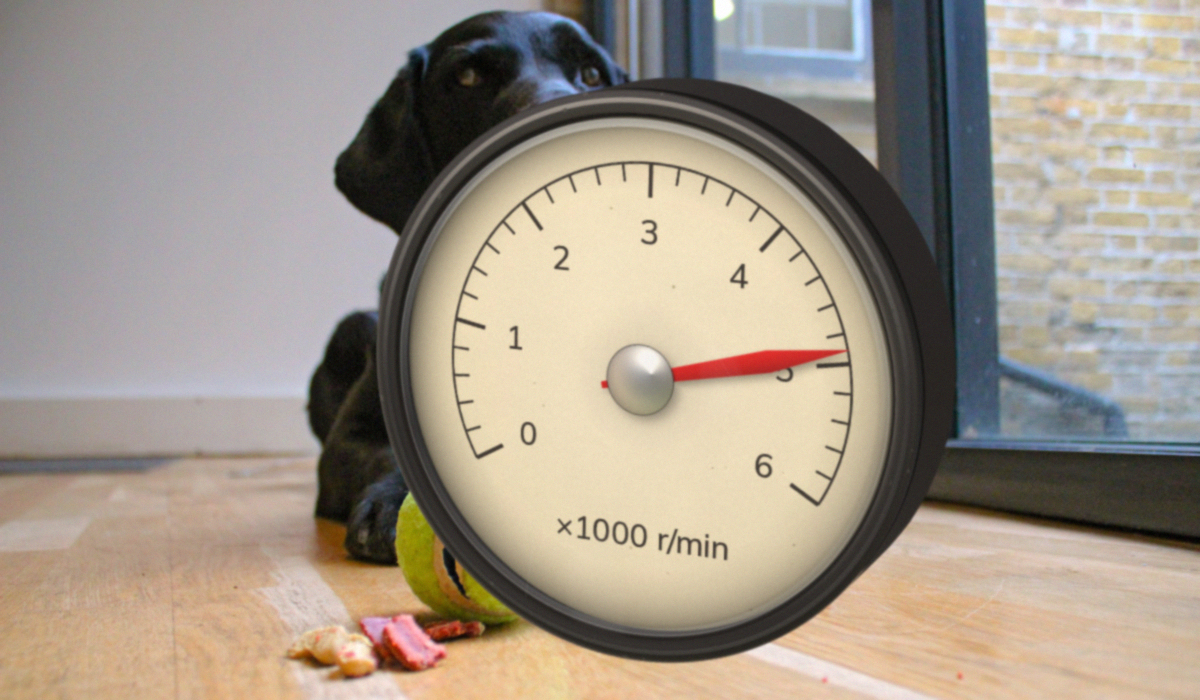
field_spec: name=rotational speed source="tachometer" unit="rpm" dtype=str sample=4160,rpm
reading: 4900,rpm
